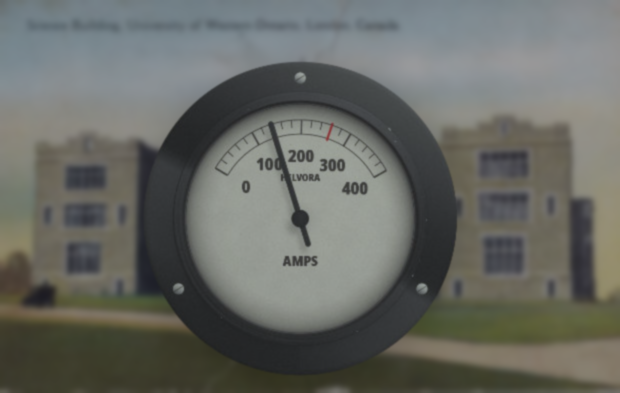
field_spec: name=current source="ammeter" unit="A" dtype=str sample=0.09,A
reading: 140,A
